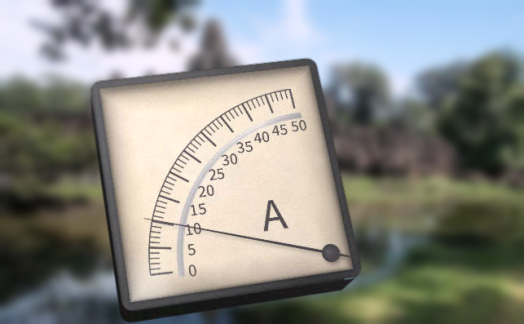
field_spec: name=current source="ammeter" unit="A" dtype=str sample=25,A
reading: 10,A
